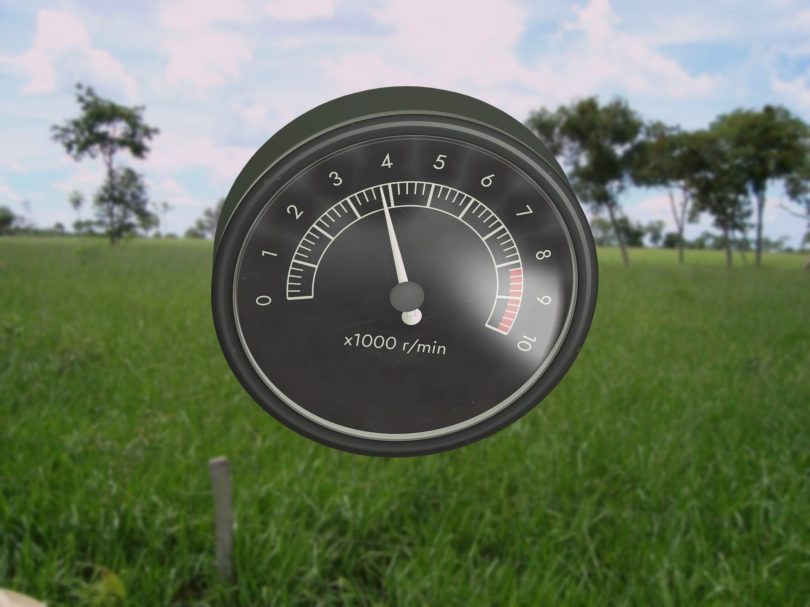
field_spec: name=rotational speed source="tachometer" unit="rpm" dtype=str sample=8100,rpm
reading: 3800,rpm
